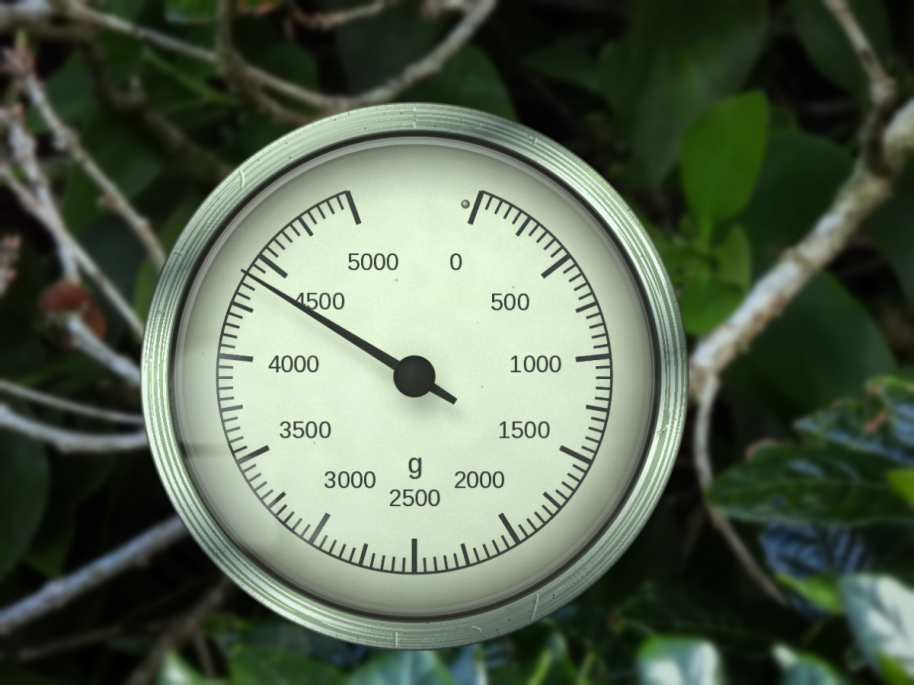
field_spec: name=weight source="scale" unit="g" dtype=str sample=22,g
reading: 4400,g
